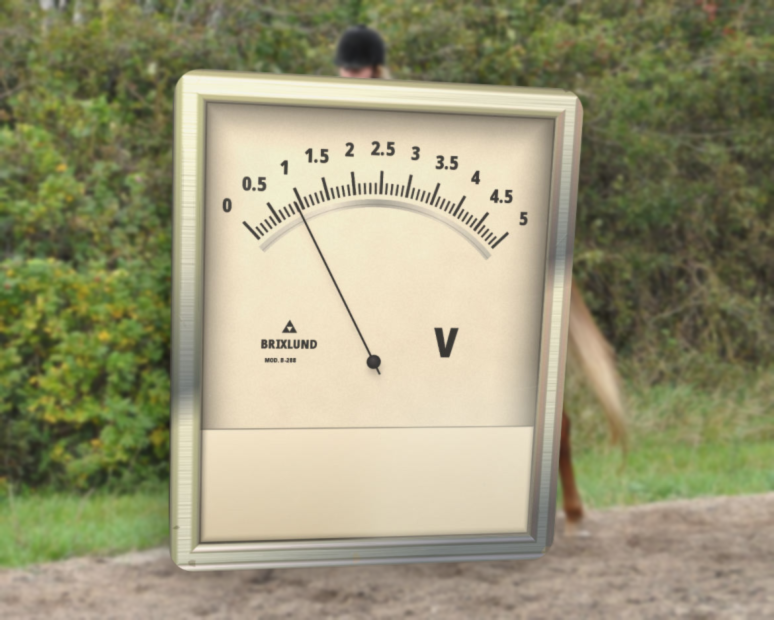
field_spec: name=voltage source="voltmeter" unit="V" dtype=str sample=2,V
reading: 0.9,V
